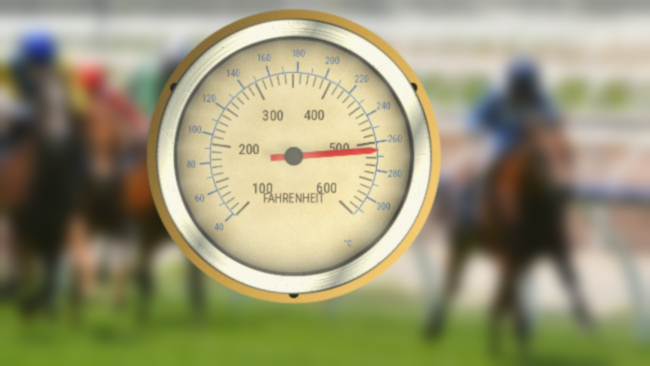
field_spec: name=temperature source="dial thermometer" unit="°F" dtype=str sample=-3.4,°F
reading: 510,°F
